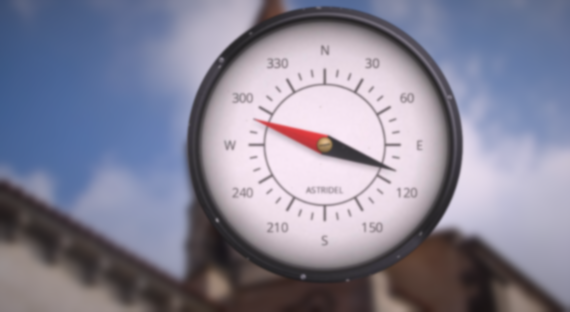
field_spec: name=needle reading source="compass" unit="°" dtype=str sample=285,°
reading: 290,°
